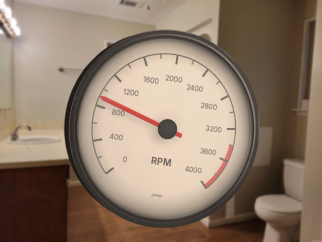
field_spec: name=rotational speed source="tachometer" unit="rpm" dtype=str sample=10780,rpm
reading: 900,rpm
